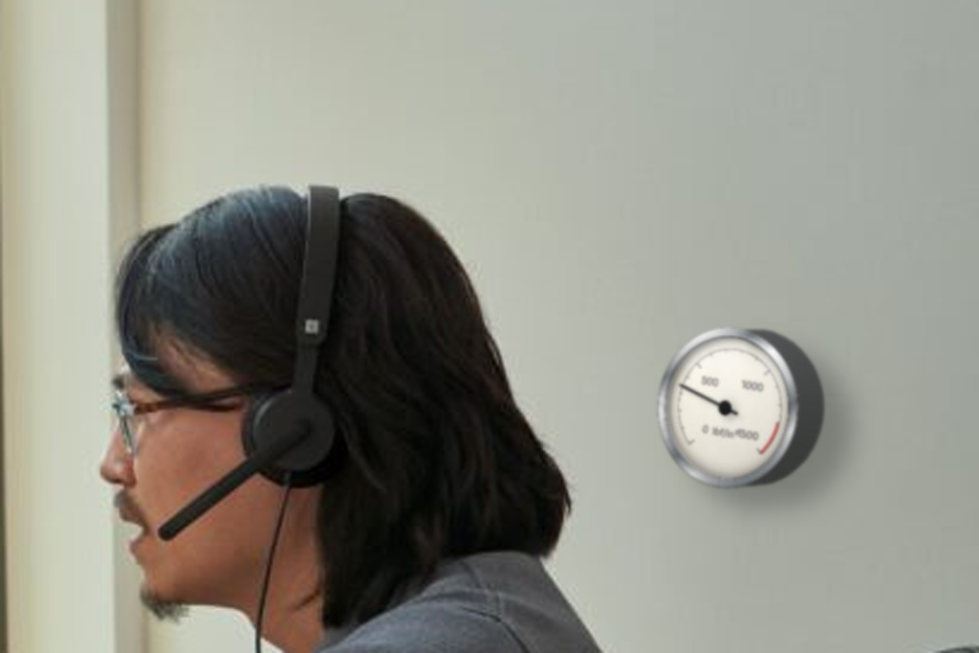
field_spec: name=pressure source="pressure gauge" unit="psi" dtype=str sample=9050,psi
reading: 350,psi
